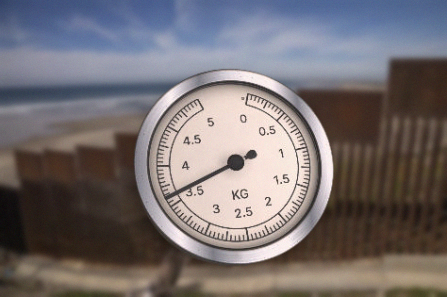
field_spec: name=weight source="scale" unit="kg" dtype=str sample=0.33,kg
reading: 3.6,kg
